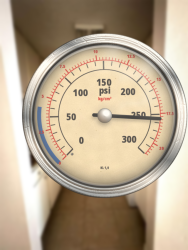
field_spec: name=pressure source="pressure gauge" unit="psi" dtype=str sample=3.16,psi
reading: 255,psi
